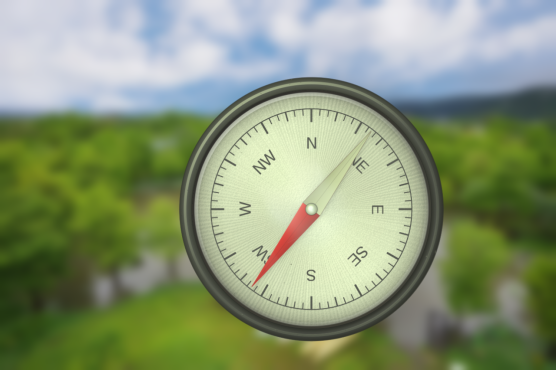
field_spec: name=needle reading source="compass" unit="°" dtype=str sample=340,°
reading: 217.5,°
